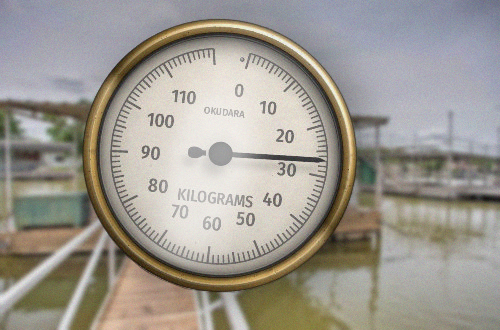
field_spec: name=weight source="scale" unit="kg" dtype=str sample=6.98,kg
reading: 27,kg
